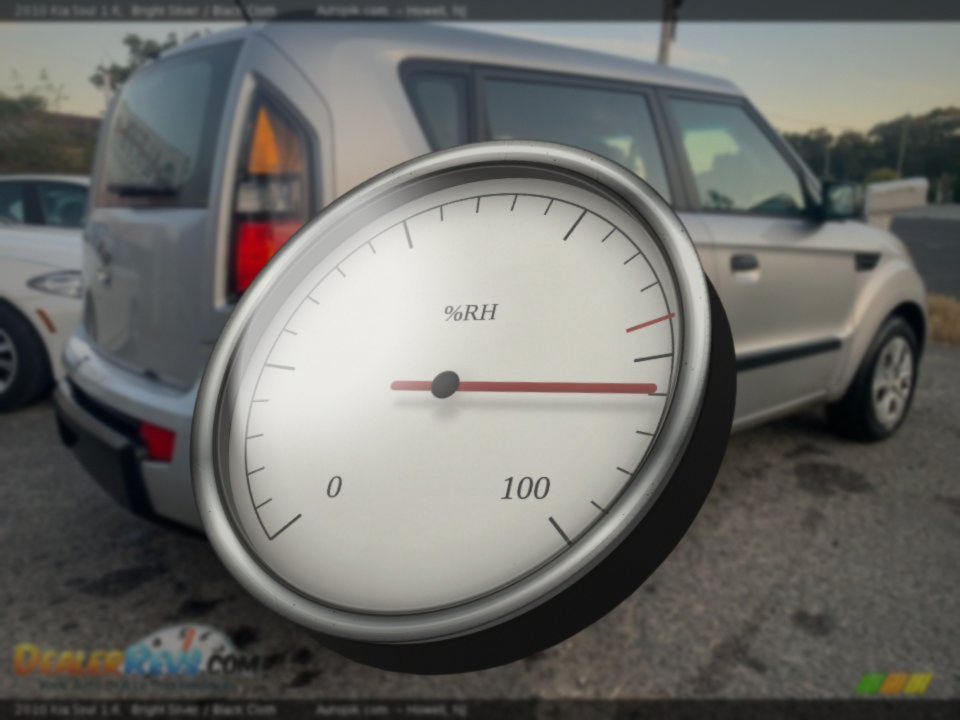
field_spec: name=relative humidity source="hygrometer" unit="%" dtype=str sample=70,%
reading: 84,%
